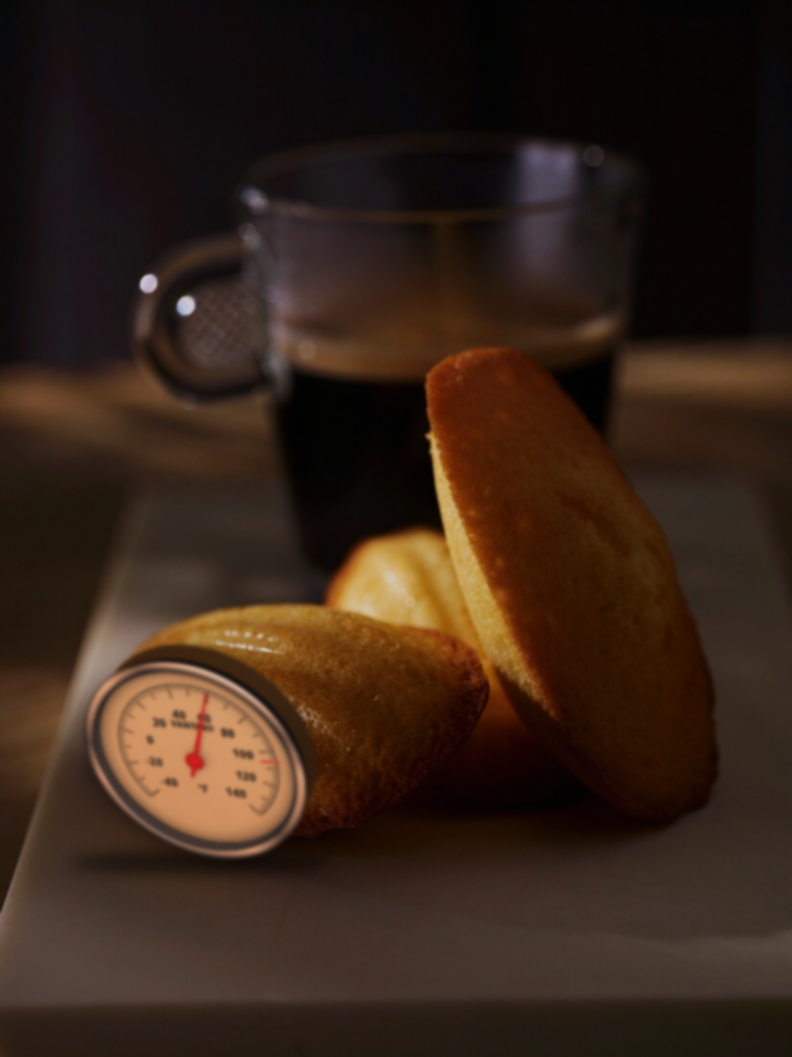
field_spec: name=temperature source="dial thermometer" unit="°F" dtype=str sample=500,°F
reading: 60,°F
